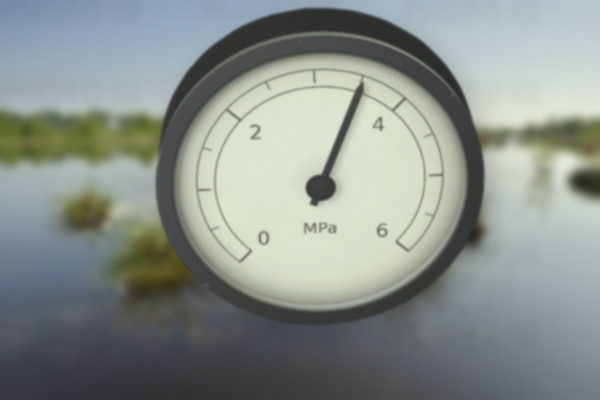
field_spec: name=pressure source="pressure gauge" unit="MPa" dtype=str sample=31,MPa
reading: 3.5,MPa
